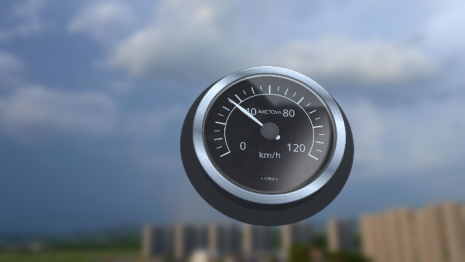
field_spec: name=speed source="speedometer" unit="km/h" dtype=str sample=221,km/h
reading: 35,km/h
